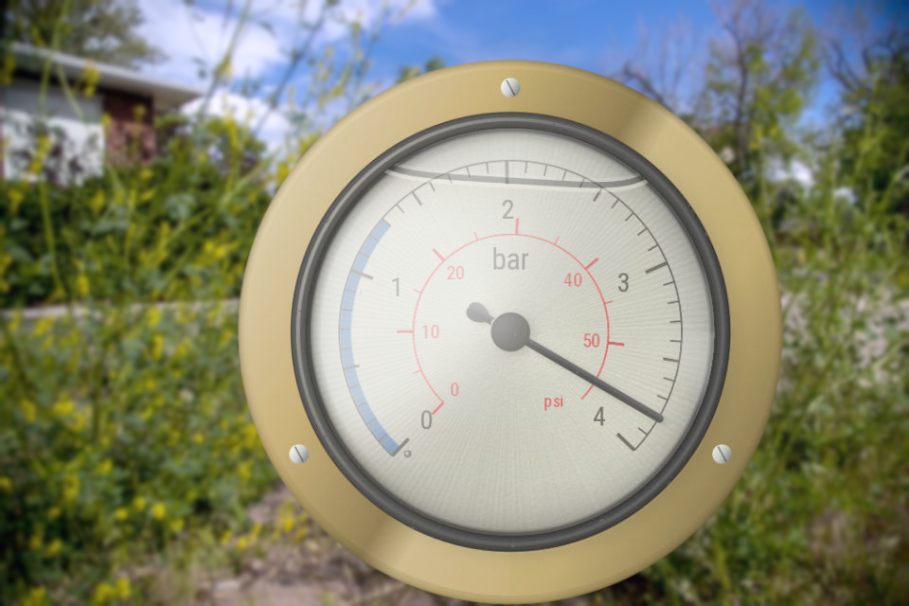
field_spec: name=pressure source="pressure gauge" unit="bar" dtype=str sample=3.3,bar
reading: 3.8,bar
